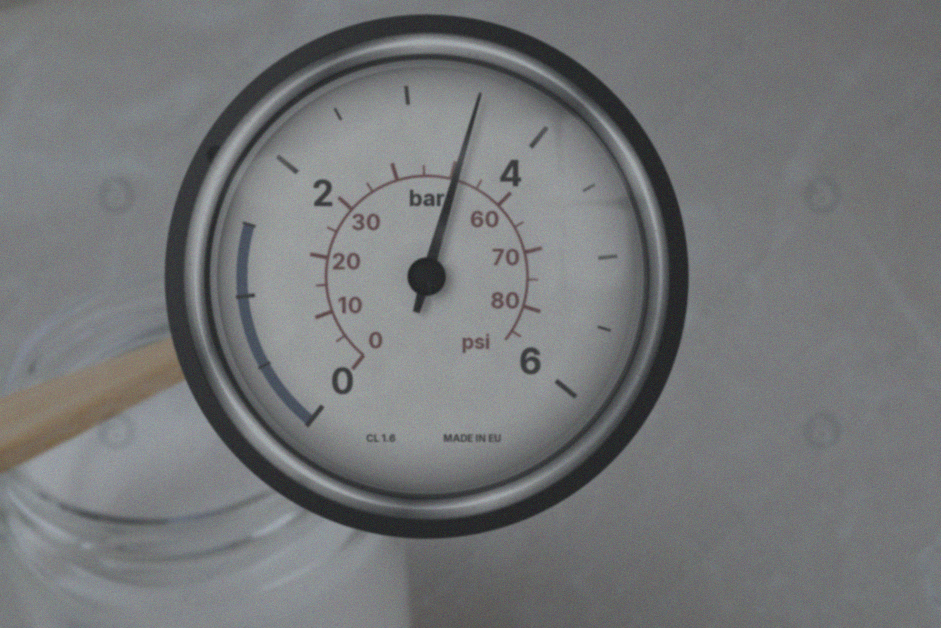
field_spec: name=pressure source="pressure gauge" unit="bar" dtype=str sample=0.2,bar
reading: 3.5,bar
